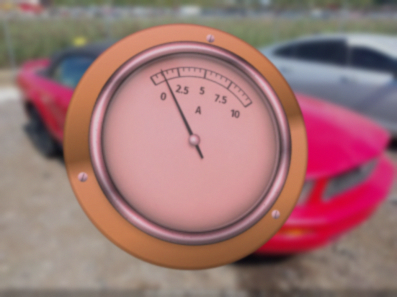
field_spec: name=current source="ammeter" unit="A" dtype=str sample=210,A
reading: 1,A
